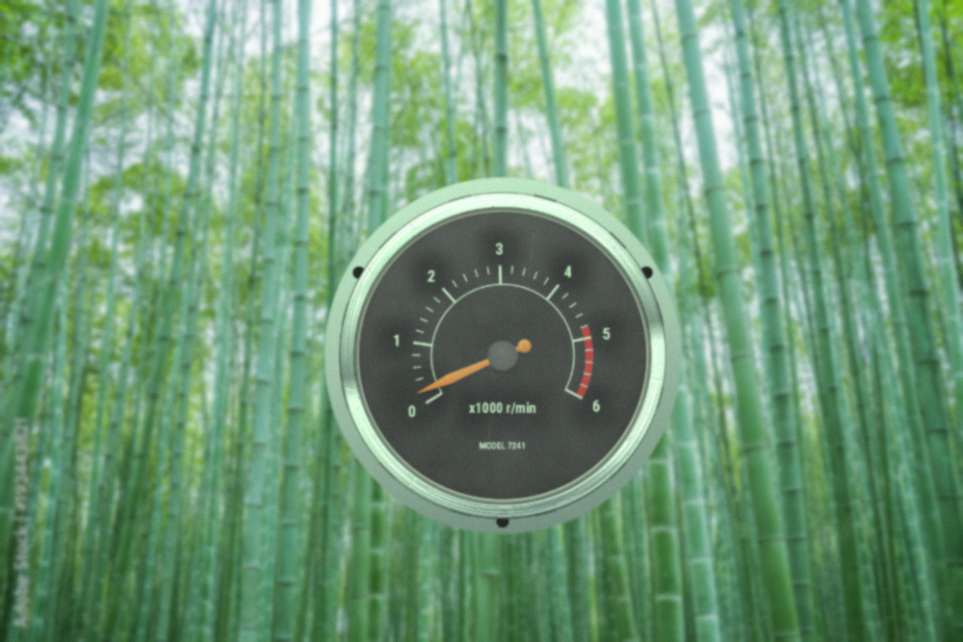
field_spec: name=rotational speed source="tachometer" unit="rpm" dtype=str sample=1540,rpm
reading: 200,rpm
